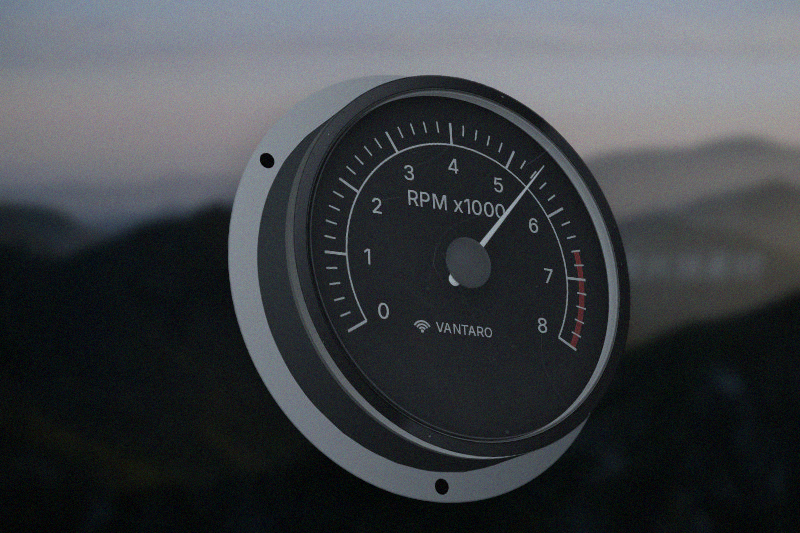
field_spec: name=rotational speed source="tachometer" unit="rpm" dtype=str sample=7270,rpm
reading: 5400,rpm
